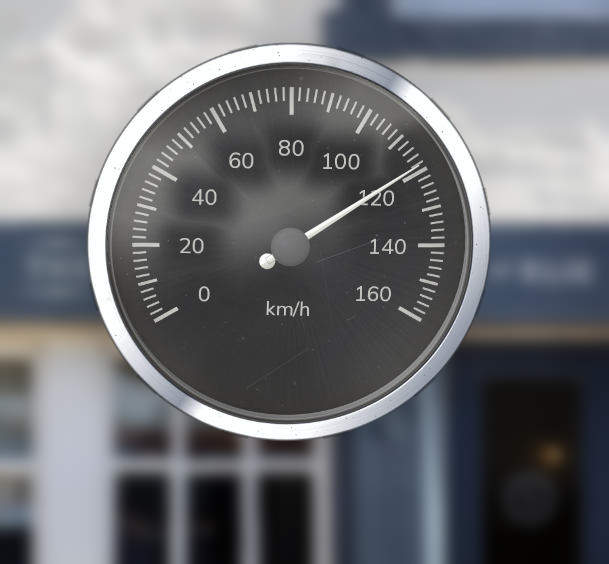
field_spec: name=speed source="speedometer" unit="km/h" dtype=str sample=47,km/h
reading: 118,km/h
